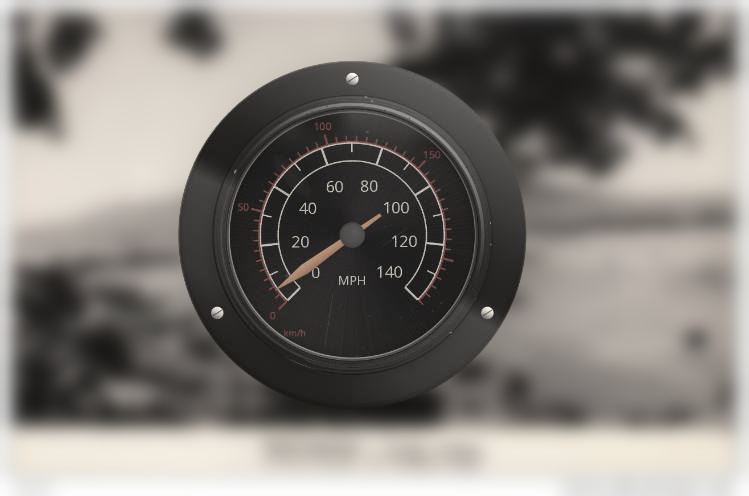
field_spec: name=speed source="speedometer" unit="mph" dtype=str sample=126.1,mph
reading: 5,mph
